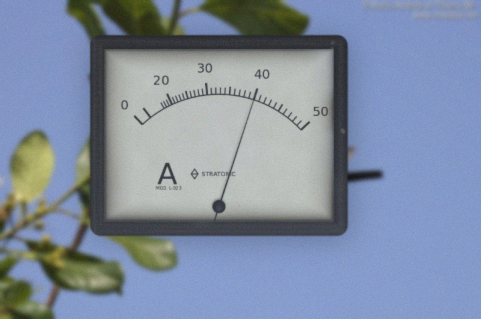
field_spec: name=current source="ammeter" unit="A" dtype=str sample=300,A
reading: 40,A
